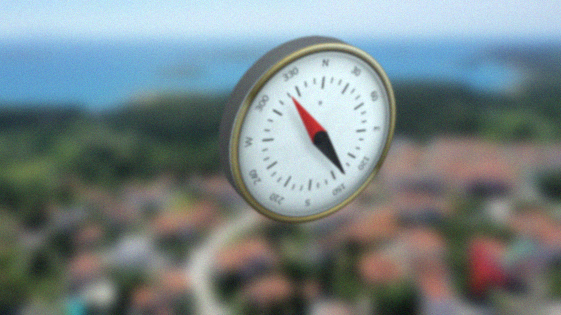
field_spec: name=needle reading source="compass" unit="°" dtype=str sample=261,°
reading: 320,°
